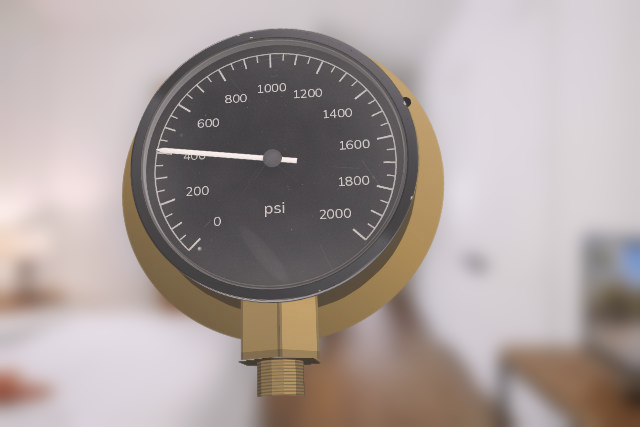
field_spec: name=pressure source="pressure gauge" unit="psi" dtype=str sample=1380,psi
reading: 400,psi
